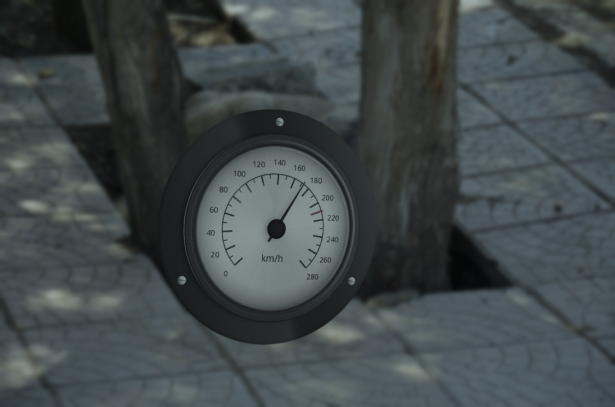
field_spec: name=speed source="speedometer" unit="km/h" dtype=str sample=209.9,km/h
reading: 170,km/h
